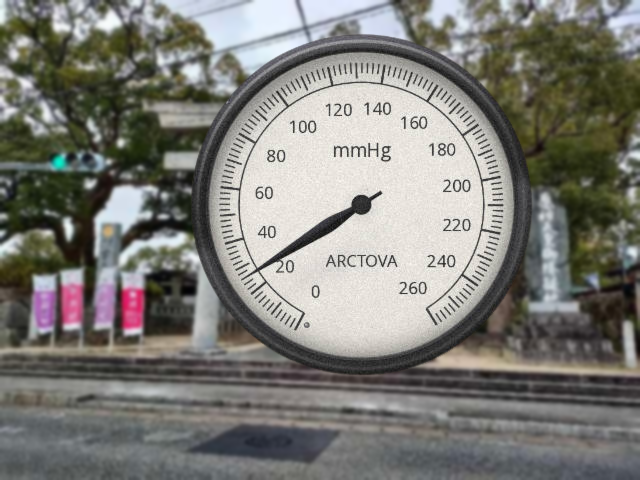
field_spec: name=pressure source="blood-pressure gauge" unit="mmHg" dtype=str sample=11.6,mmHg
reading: 26,mmHg
